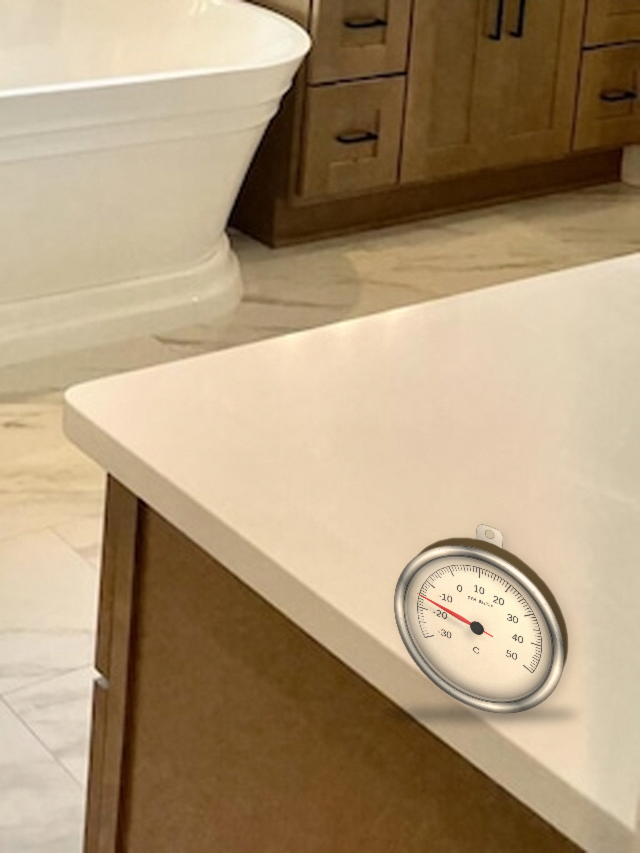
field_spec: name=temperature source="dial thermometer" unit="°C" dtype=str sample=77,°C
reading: -15,°C
